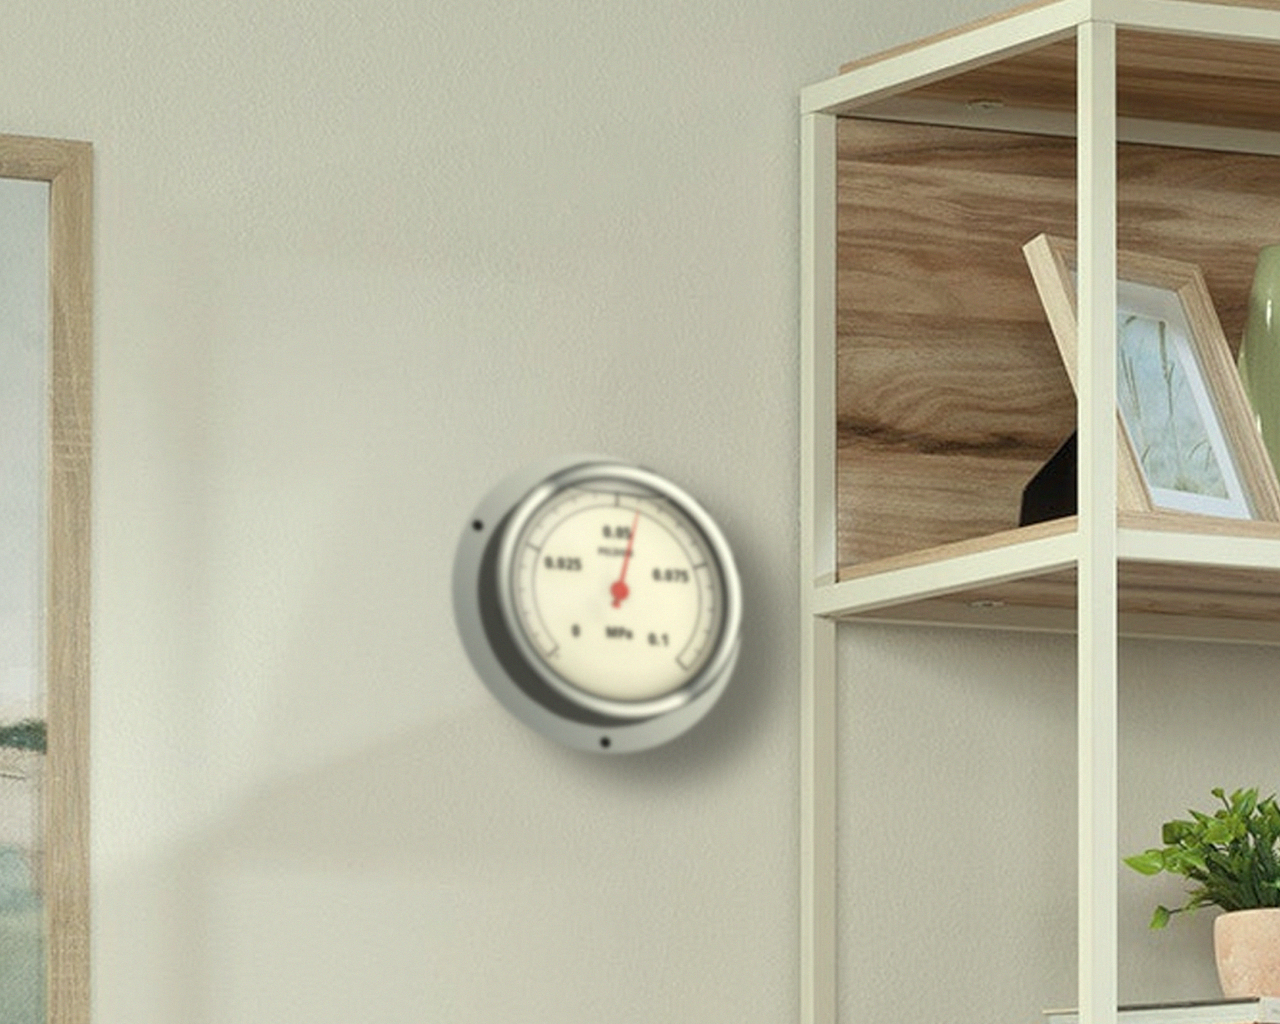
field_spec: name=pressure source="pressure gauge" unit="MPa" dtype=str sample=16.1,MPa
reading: 0.055,MPa
